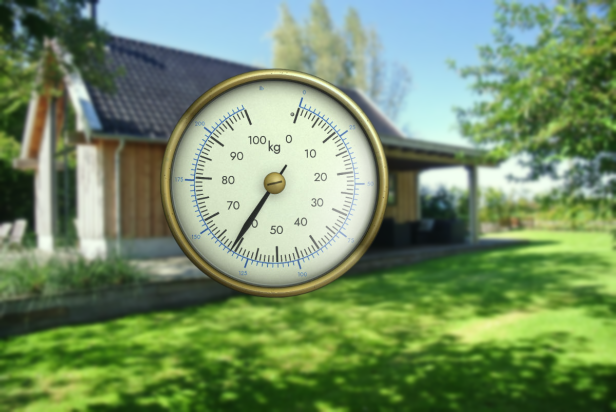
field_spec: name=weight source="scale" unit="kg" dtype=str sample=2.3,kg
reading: 61,kg
